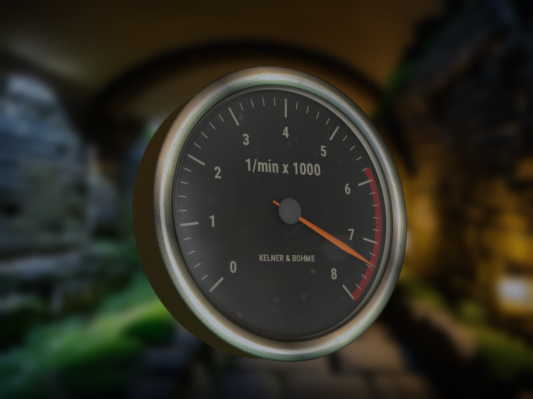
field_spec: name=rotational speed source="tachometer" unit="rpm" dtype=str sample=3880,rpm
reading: 7400,rpm
